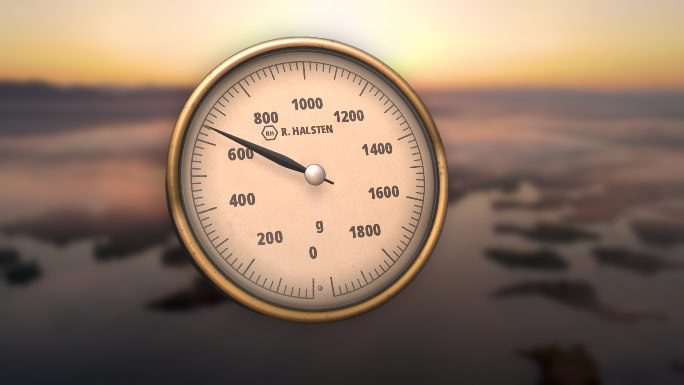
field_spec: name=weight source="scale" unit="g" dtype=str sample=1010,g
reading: 640,g
